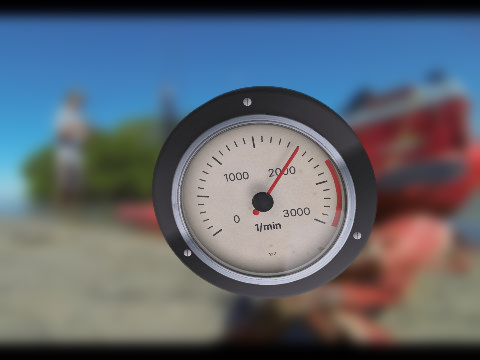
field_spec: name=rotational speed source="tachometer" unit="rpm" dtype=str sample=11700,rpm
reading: 2000,rpm
